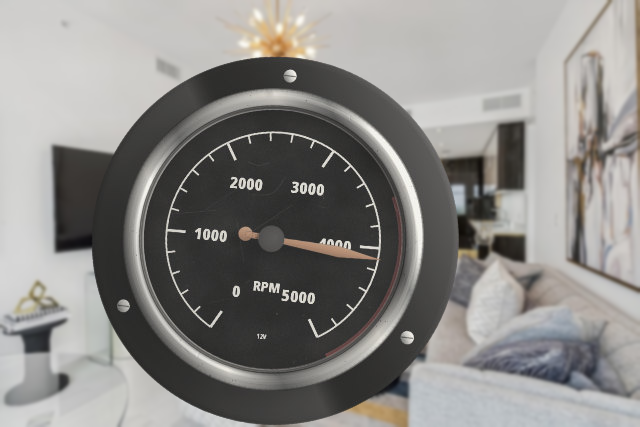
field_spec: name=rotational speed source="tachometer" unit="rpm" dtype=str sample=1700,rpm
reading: 4100,rpm
